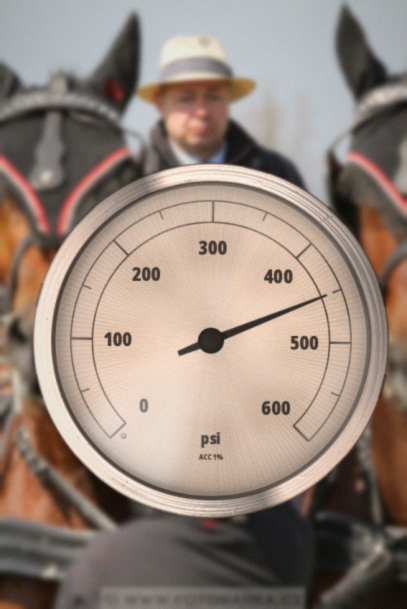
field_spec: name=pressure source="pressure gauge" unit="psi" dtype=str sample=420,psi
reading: 450,psi
